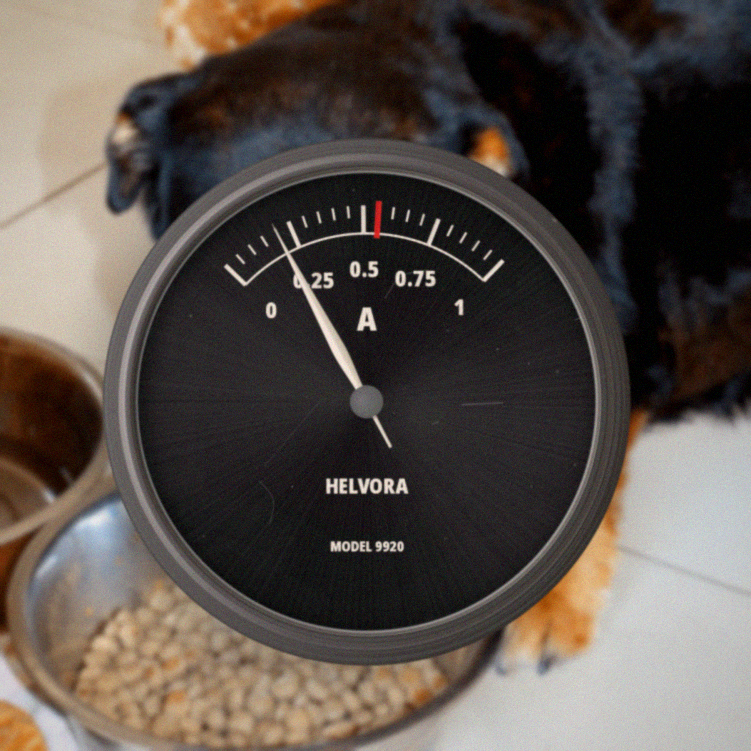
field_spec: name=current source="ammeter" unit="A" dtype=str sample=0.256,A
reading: 0.2,A
